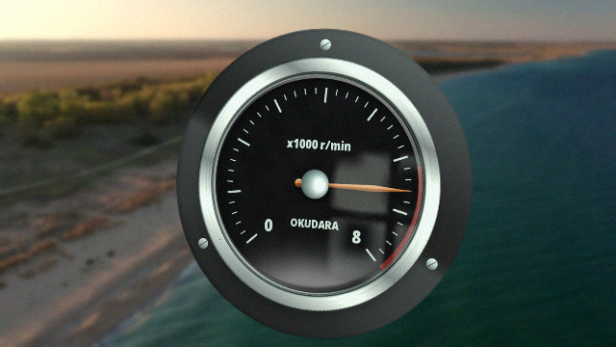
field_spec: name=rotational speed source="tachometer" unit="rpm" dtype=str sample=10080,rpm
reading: 6600,rpm
